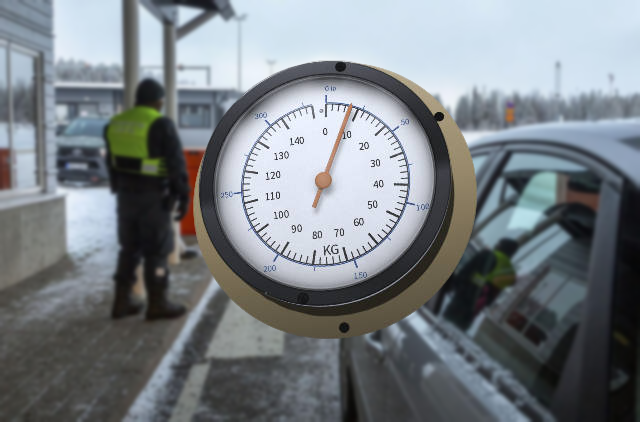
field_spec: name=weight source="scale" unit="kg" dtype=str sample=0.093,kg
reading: 8,kg
